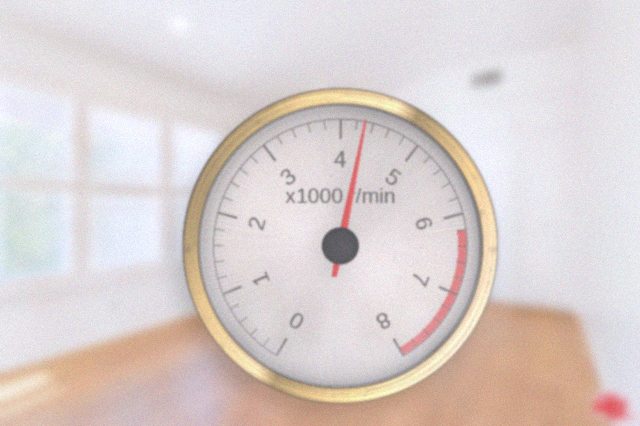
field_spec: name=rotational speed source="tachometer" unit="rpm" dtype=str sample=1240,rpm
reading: 4300,rpm
